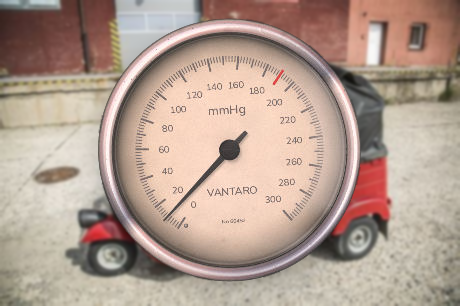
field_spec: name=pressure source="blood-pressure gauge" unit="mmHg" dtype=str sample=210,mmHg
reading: 10,mmHg
